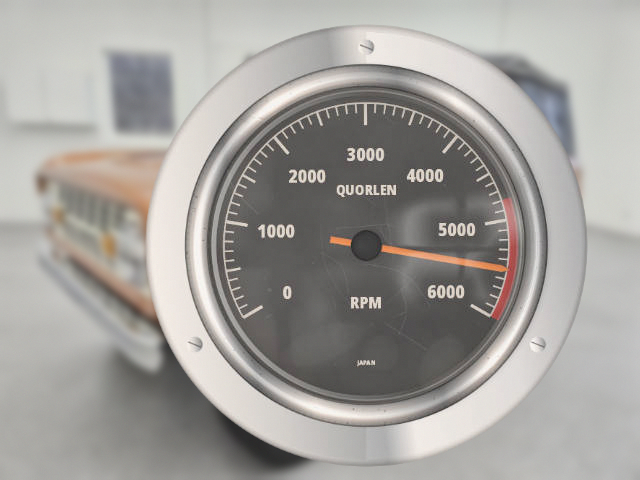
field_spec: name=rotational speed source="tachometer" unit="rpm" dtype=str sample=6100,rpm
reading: 5500,rpm
